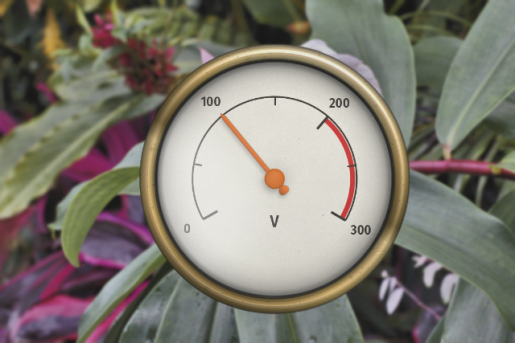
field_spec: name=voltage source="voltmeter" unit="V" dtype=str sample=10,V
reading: 100,V
